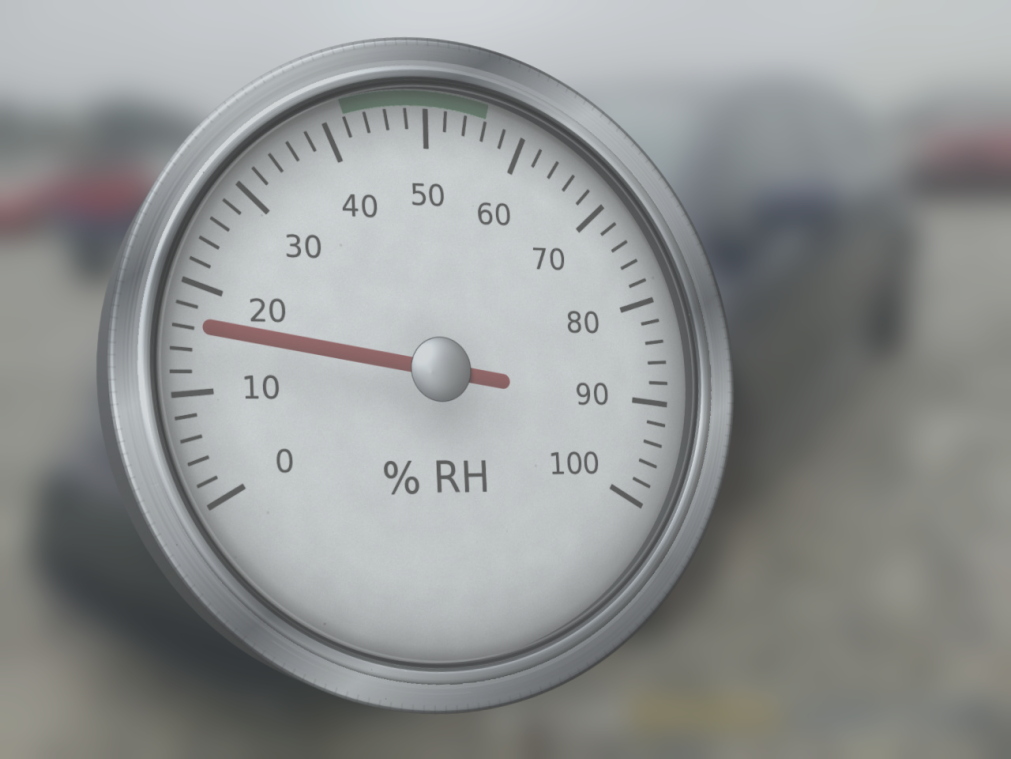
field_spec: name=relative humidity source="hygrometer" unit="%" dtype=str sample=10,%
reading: 16,%
